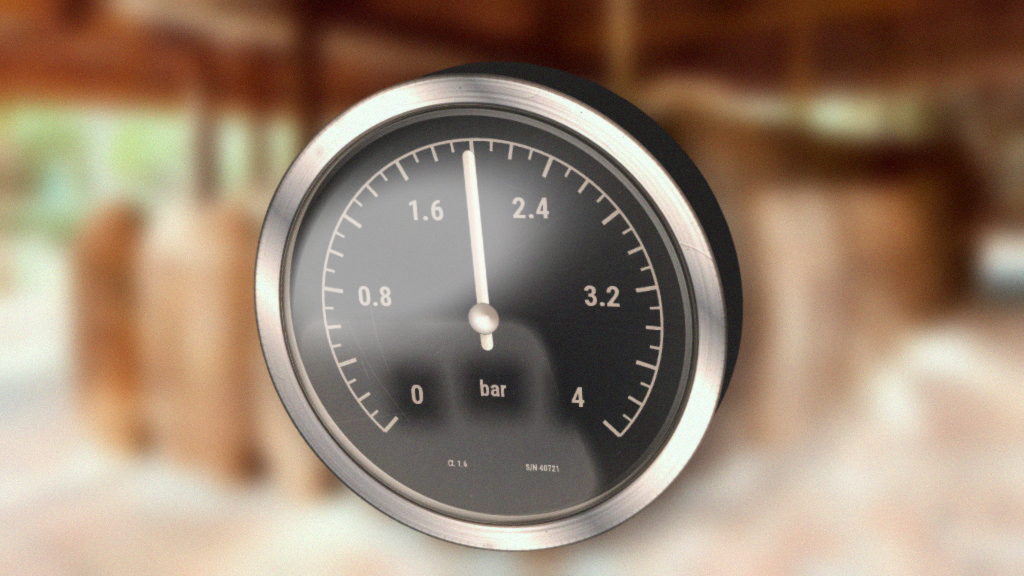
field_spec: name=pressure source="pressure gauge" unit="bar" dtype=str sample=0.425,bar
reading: 2,bar
